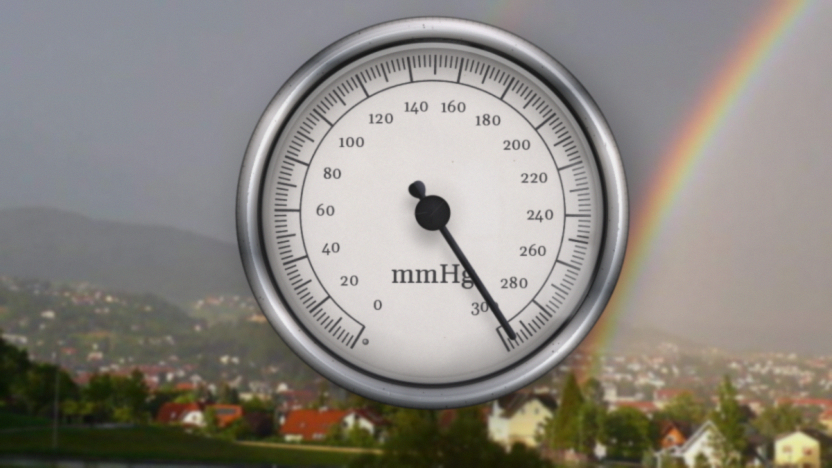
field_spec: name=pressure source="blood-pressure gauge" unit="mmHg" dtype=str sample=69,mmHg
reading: 296,mmHg
